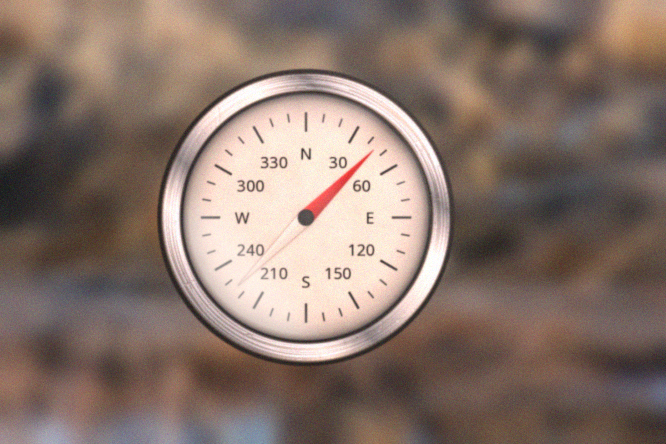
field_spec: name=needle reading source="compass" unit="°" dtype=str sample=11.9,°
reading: 45,°
